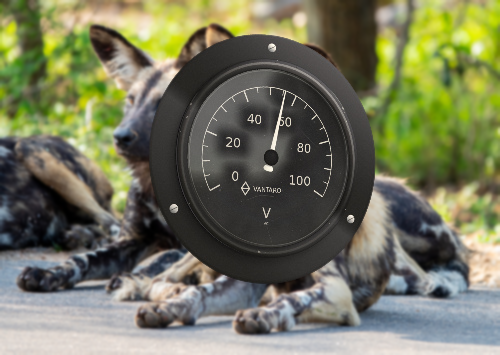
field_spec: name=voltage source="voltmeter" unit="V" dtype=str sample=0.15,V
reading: 55,V
